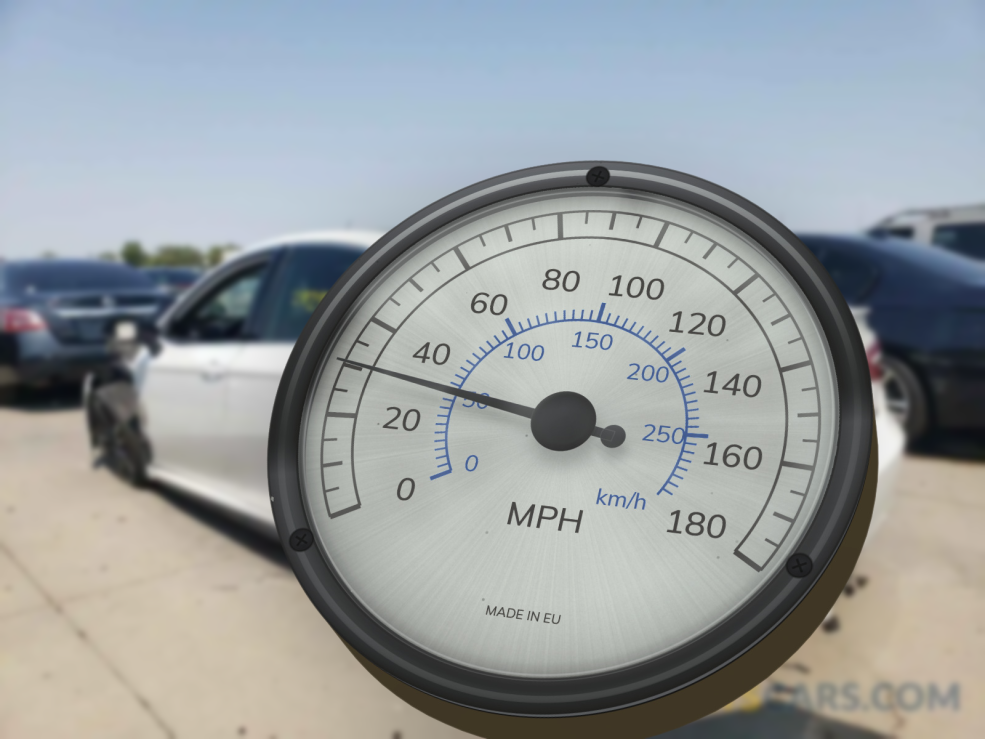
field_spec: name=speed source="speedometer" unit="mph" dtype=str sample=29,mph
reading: 30,mph
